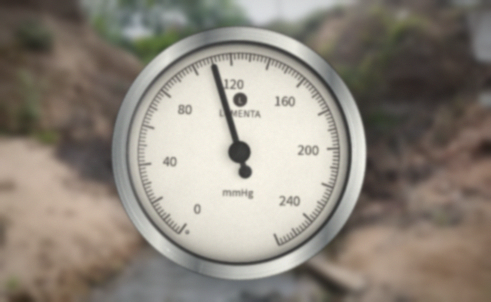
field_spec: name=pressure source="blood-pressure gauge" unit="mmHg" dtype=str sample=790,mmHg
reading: 110,mmHg
